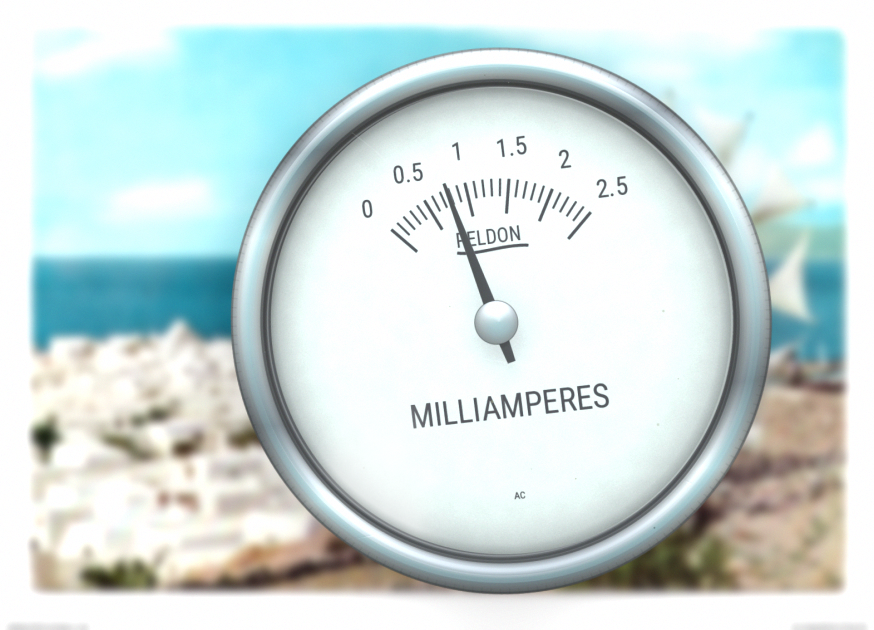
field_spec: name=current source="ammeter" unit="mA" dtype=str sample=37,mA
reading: 0.8,mA
